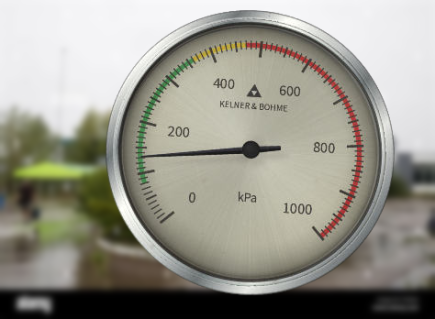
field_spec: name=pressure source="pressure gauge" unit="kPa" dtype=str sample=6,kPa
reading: 130,kPa
